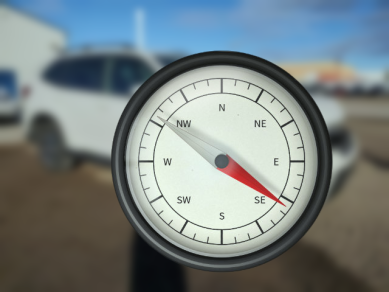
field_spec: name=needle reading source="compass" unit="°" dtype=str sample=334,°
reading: 125,°
